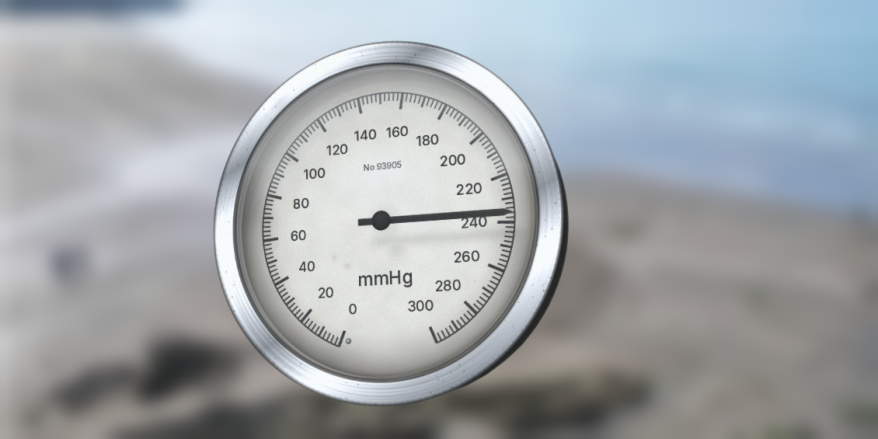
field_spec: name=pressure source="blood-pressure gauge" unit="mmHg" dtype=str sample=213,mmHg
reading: 236,mmHg
